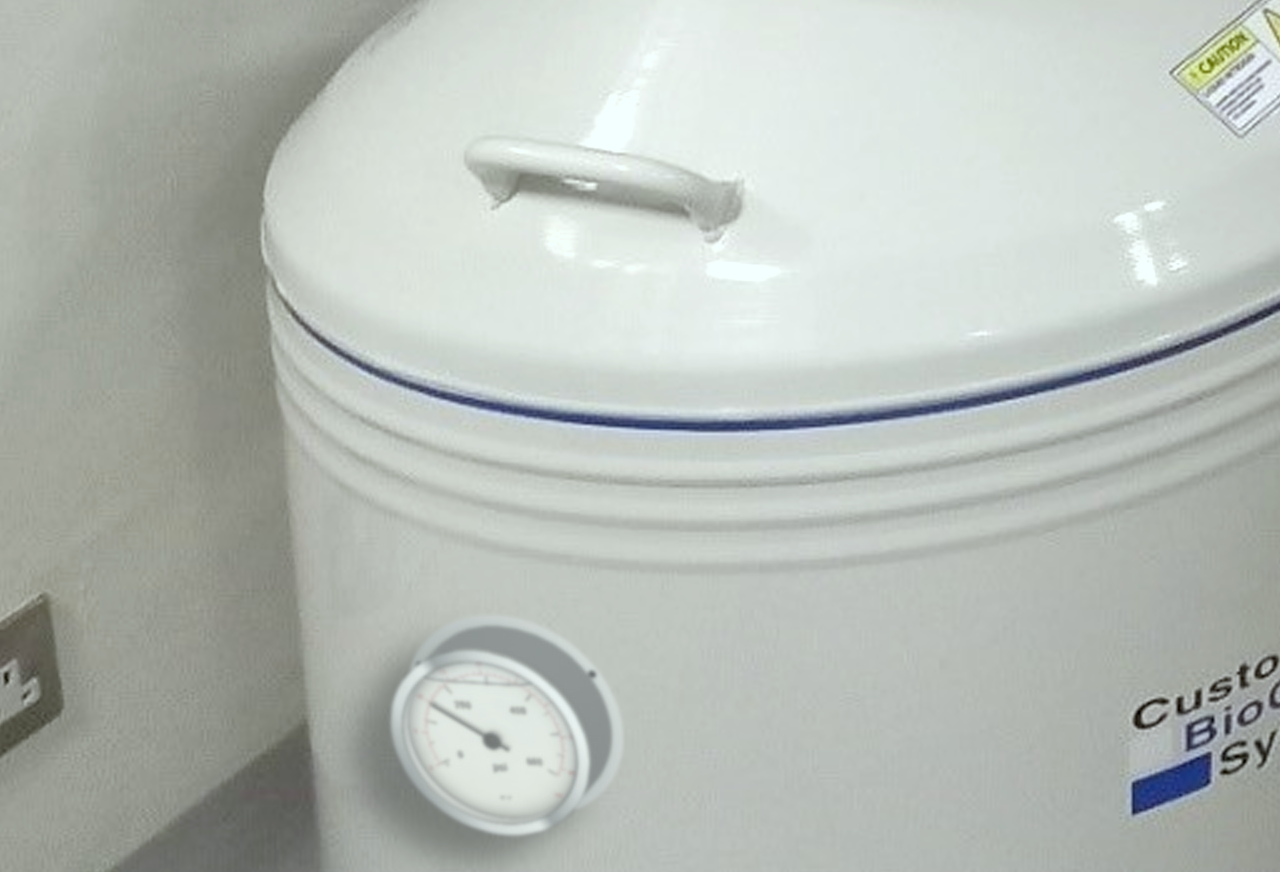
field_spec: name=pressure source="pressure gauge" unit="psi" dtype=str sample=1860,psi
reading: 150,psi
